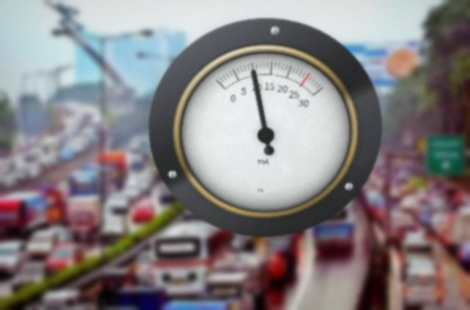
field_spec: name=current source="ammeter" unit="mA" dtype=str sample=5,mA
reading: 10,mA
